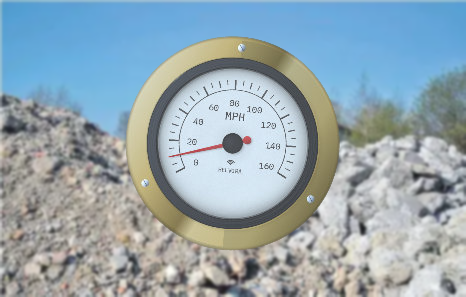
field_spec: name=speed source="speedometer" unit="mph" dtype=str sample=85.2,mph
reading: 10,mph
